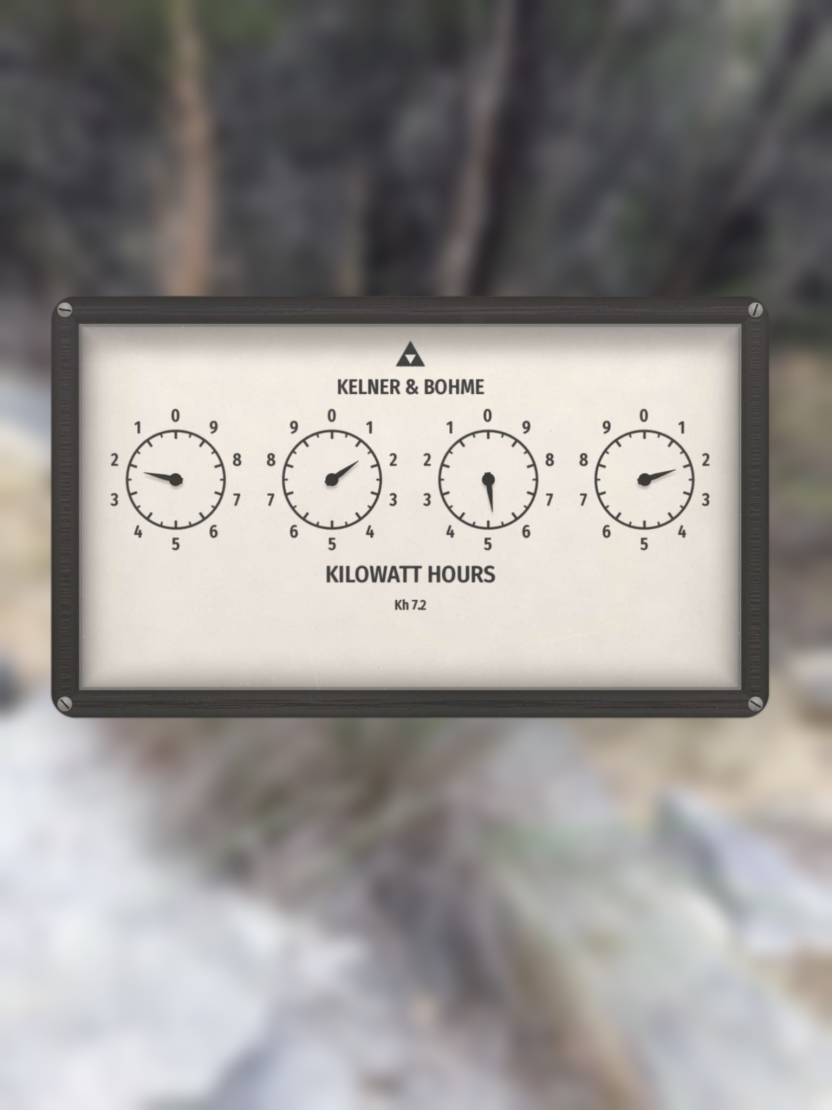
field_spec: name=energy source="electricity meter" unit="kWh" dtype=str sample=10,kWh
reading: 2152,kWh
